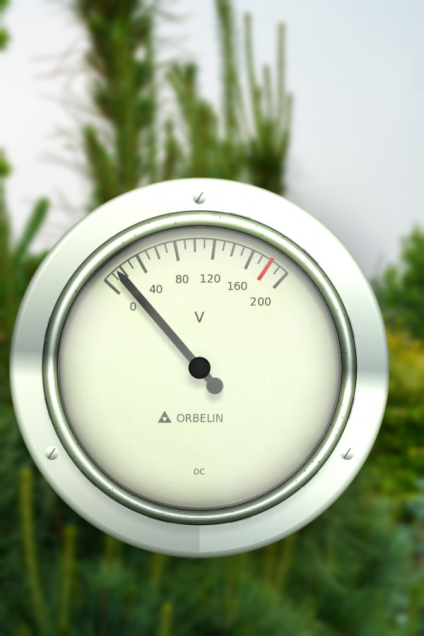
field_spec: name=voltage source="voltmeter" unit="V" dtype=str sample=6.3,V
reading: 15,V
